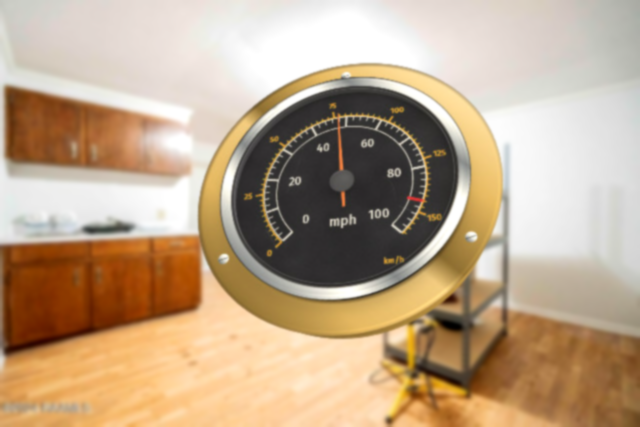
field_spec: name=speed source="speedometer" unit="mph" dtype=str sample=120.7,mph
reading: 48,mph
